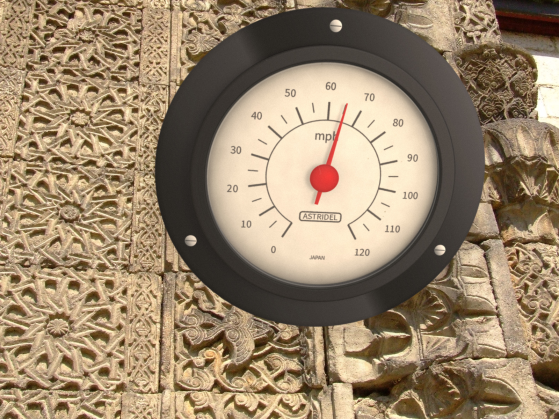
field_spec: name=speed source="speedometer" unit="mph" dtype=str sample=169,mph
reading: 65,mph
